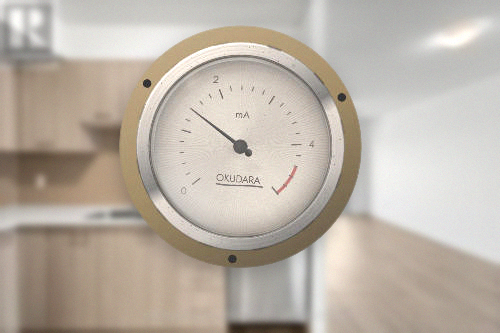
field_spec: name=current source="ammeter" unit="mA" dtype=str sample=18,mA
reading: 1.4,mA
